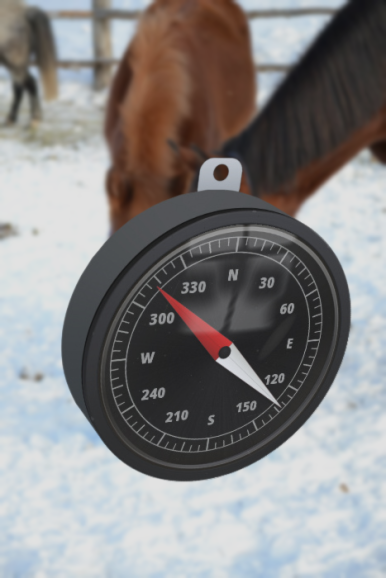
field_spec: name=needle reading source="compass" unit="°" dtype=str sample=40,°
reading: 312.5,°
